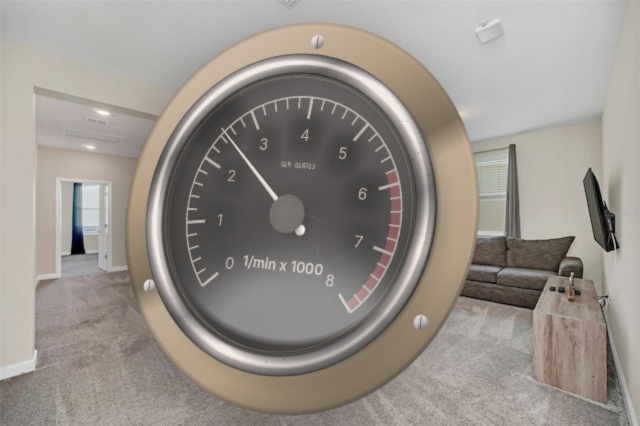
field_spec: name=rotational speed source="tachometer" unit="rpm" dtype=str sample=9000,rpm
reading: 2500,rpm
